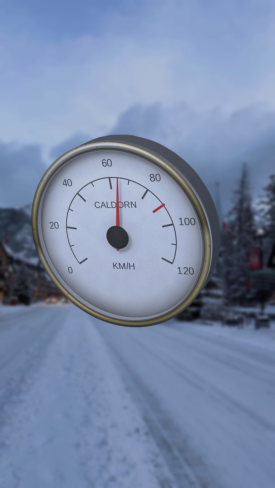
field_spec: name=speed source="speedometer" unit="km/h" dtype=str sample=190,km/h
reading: 65,km/h
